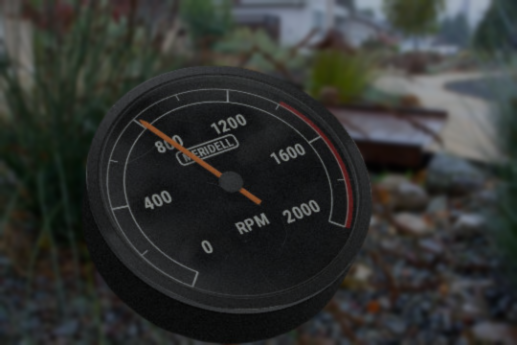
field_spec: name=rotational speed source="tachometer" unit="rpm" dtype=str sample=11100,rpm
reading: 800,rpm
